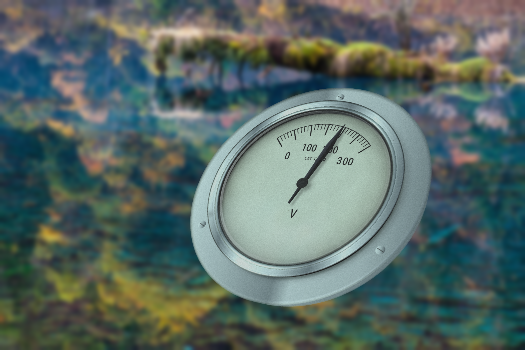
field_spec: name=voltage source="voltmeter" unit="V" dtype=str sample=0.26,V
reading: 200,V
